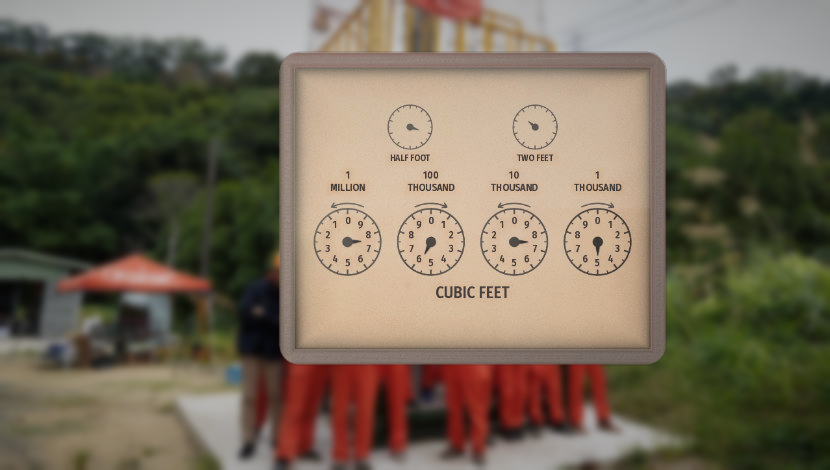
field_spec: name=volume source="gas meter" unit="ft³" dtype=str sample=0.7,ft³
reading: 757500,ft³
